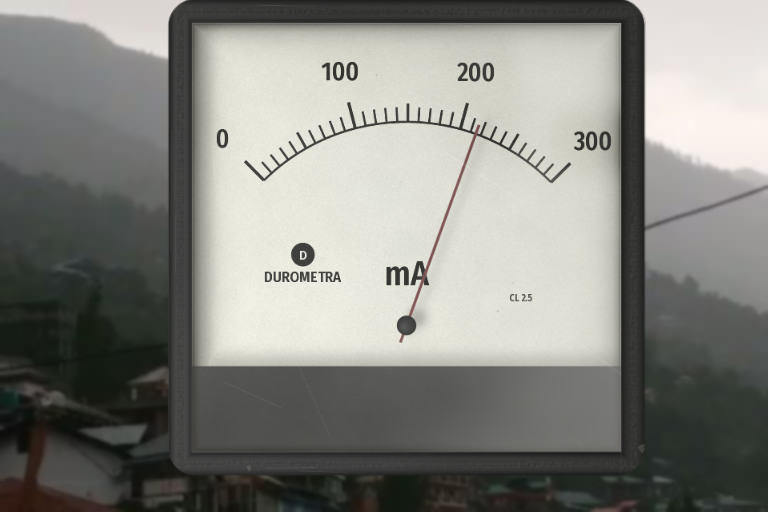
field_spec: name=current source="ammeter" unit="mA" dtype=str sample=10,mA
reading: 215,mA
